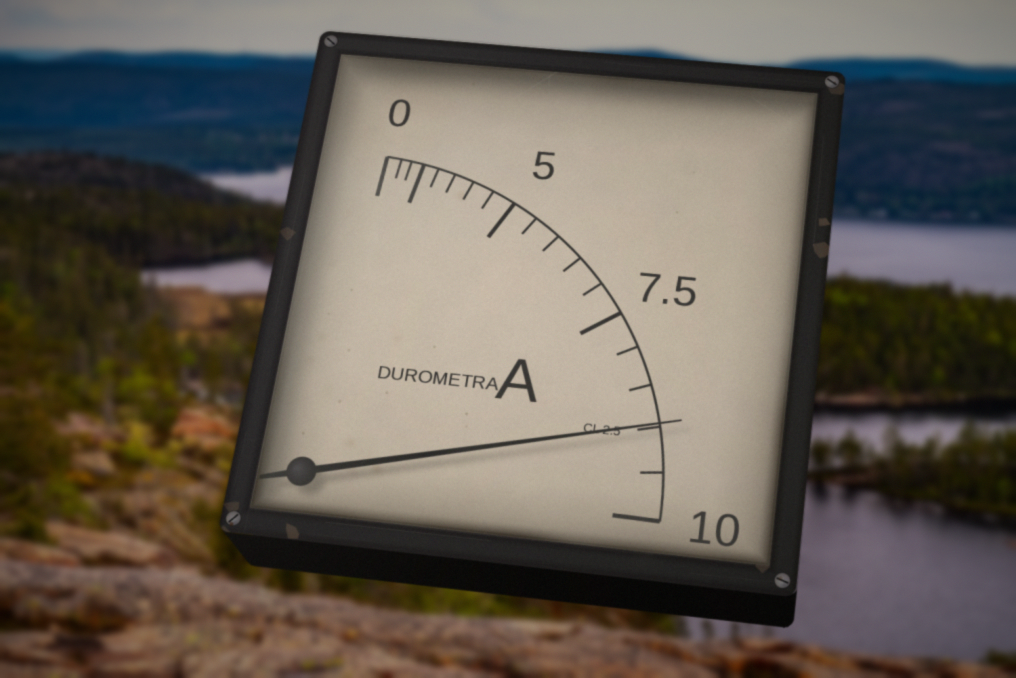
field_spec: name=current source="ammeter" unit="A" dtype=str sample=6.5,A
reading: 9,A
